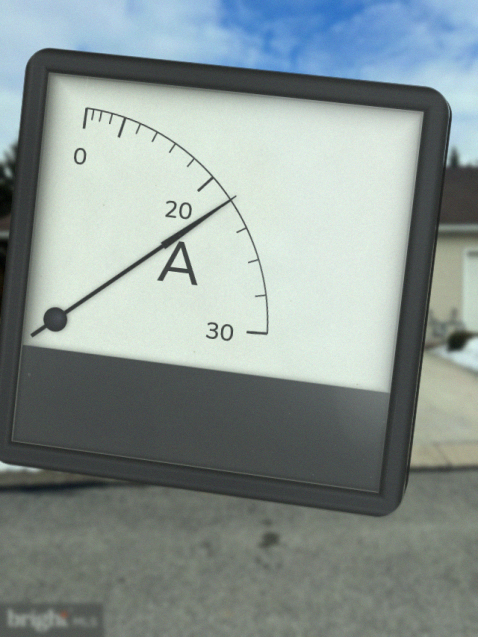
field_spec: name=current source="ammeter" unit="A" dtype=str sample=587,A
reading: 22,A
